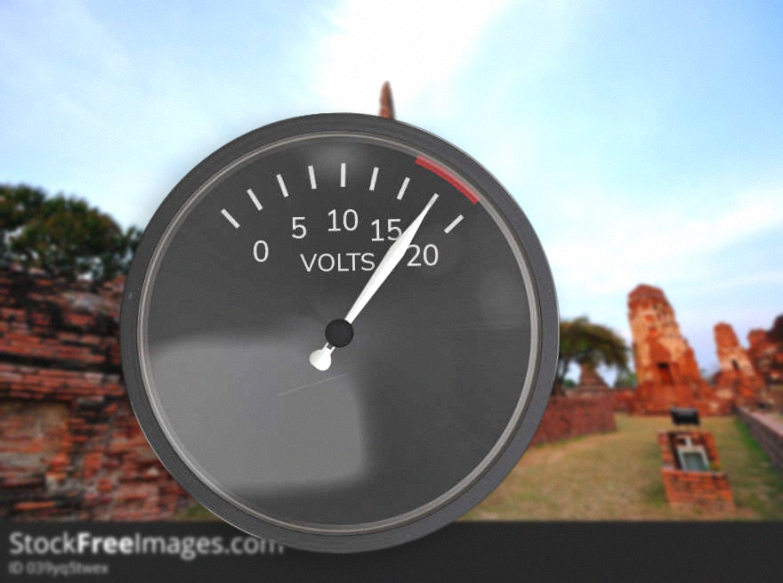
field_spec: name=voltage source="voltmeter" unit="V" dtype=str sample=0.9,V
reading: 17.5,V
